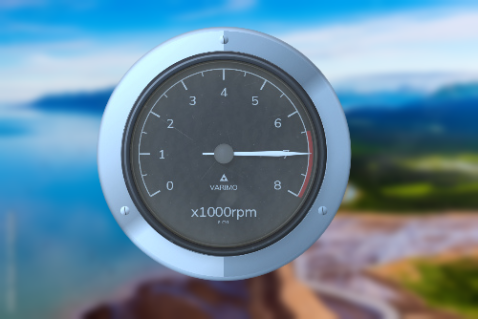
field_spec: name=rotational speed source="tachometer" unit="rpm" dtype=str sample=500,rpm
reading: 7000,rpm
